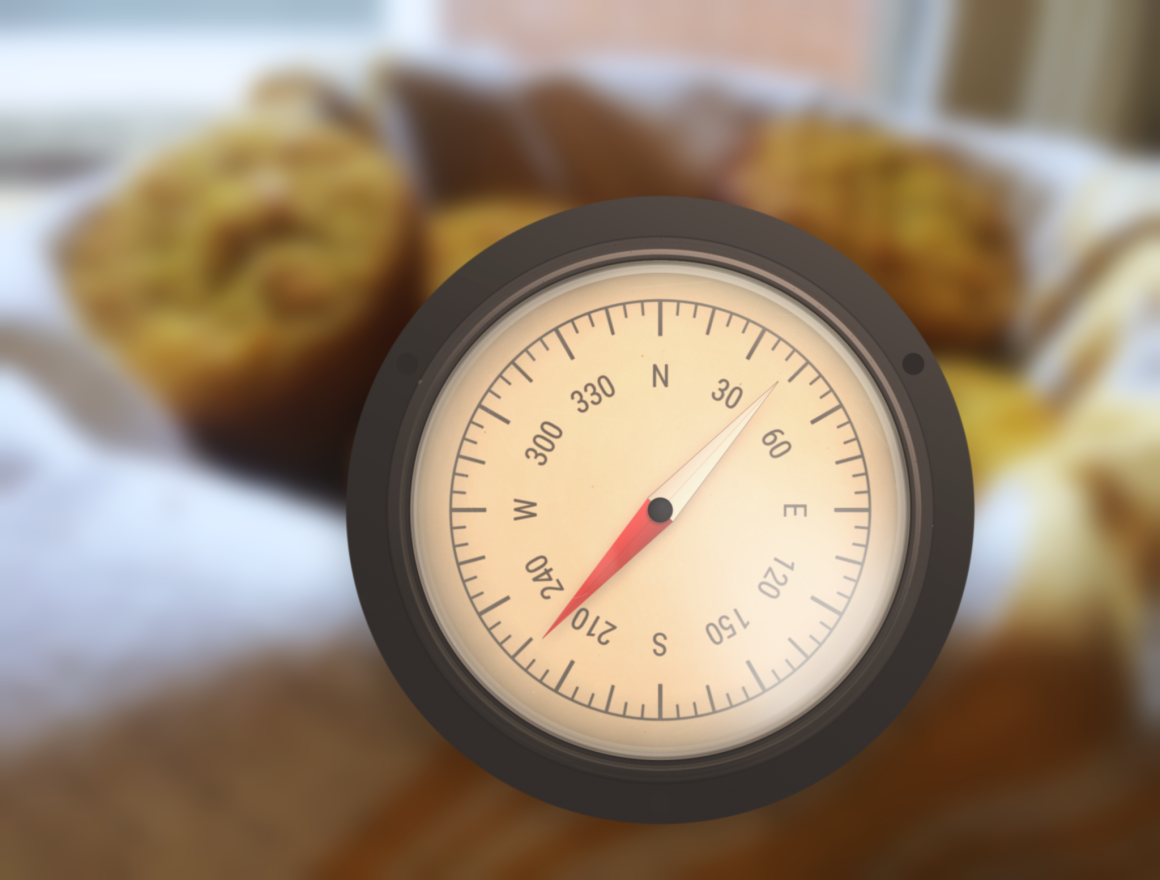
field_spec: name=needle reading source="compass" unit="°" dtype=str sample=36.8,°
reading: 222.5,°
